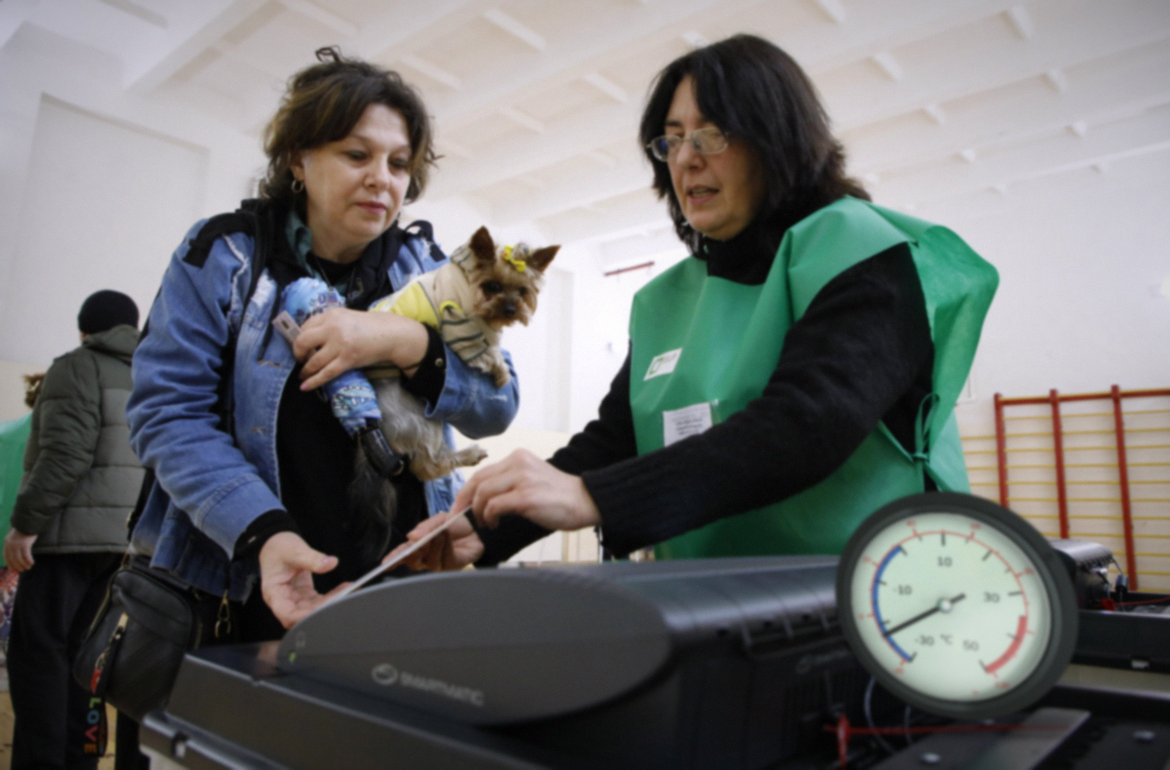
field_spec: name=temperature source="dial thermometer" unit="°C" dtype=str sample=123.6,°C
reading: -22.5,°C
